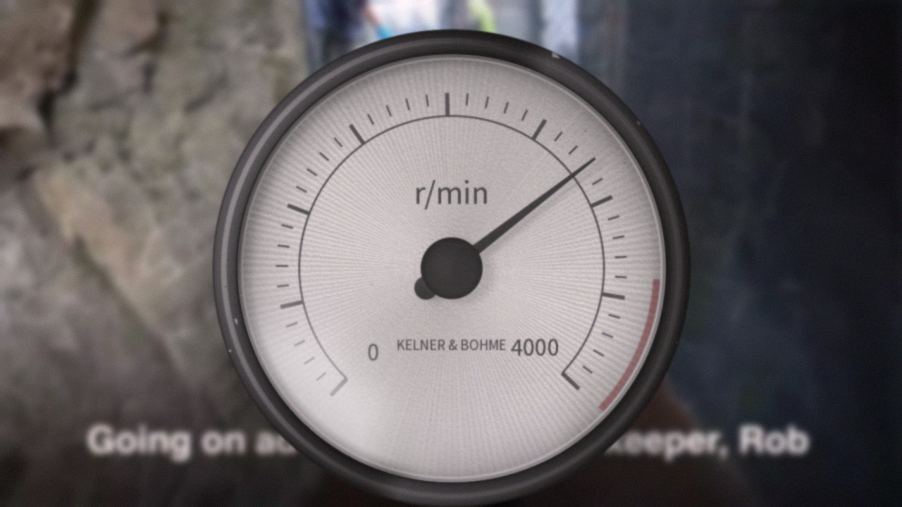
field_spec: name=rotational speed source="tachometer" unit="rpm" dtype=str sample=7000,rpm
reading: 2800,rpm
